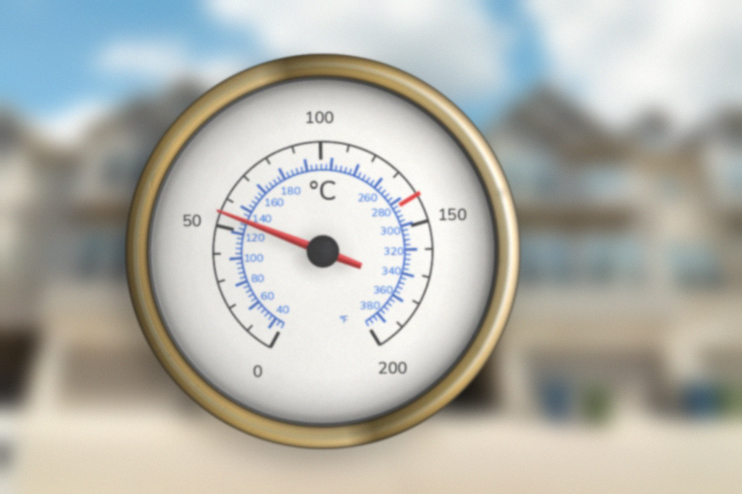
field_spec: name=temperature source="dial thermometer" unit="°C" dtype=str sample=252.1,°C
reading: 55,°C
